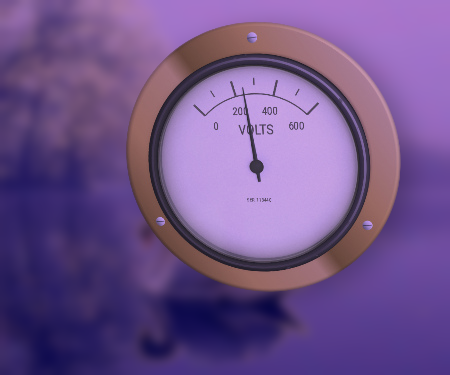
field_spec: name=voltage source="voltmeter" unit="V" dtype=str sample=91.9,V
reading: 250,V
